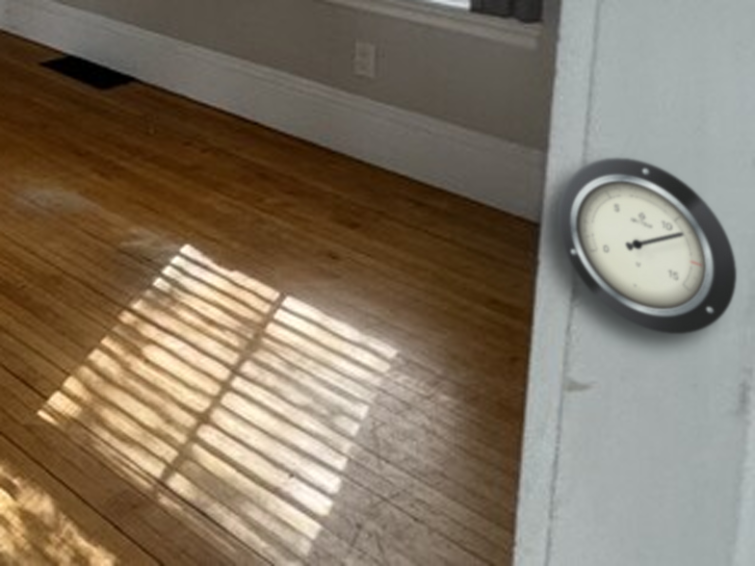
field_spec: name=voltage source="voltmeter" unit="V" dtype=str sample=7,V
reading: 11,V
